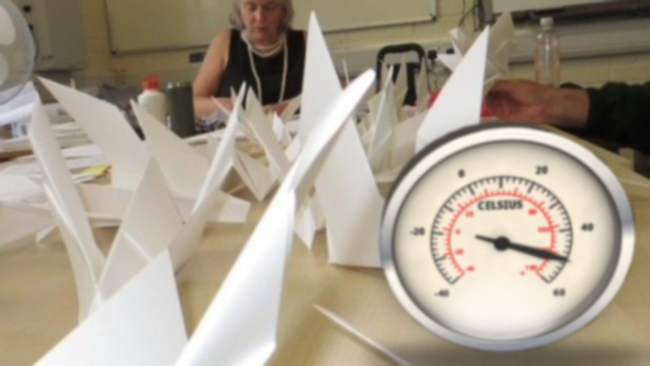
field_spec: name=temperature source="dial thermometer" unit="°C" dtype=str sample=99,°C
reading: 50,°C
